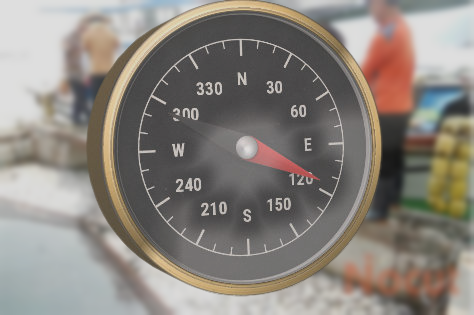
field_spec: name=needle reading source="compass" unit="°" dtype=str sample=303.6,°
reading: 115,°
